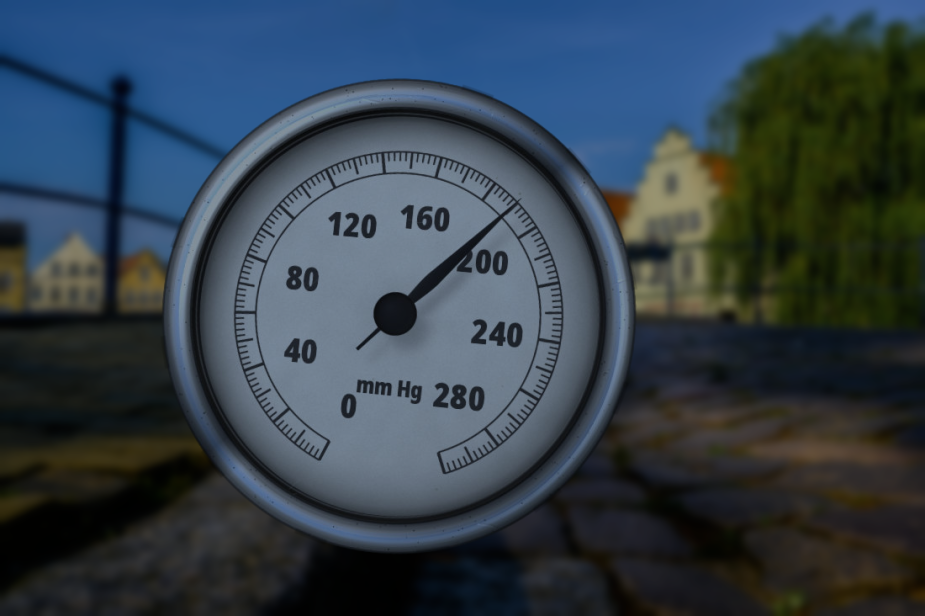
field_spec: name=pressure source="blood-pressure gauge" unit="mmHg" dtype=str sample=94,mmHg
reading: 190,mmHg
